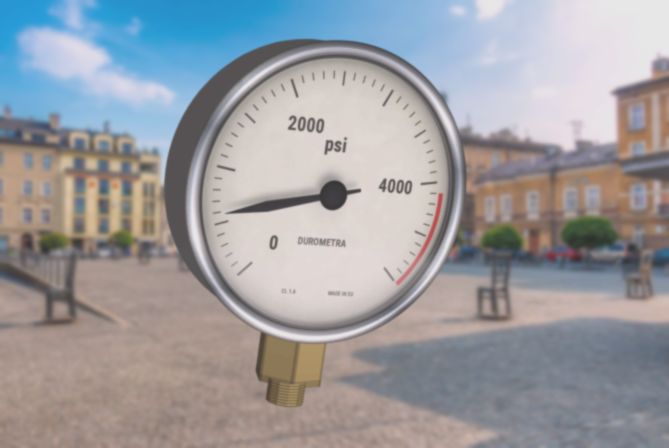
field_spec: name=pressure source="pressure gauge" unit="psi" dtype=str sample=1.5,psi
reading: 600,psi
